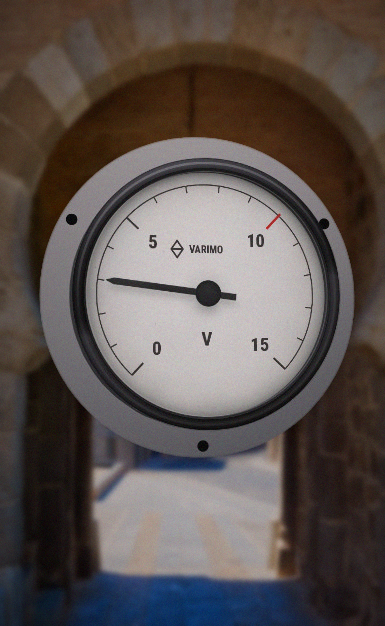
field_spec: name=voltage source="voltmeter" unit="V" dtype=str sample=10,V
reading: 3,V
